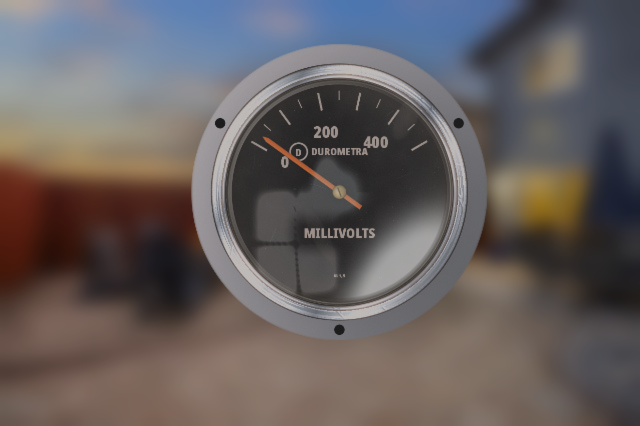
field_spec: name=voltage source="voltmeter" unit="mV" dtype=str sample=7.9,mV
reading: 25,mV
